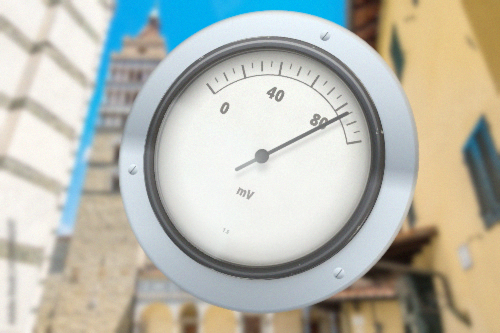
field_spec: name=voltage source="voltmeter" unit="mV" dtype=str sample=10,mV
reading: 85,mV
